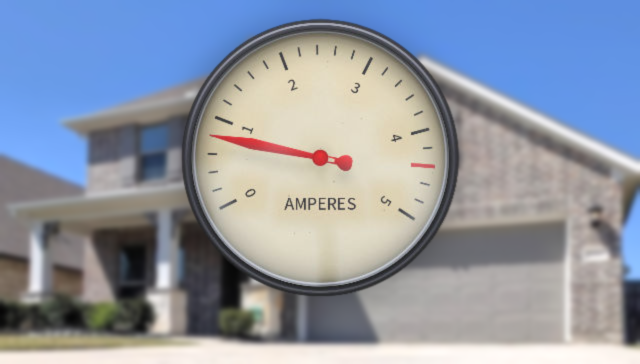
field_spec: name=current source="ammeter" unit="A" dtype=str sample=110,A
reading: 0.8,A
